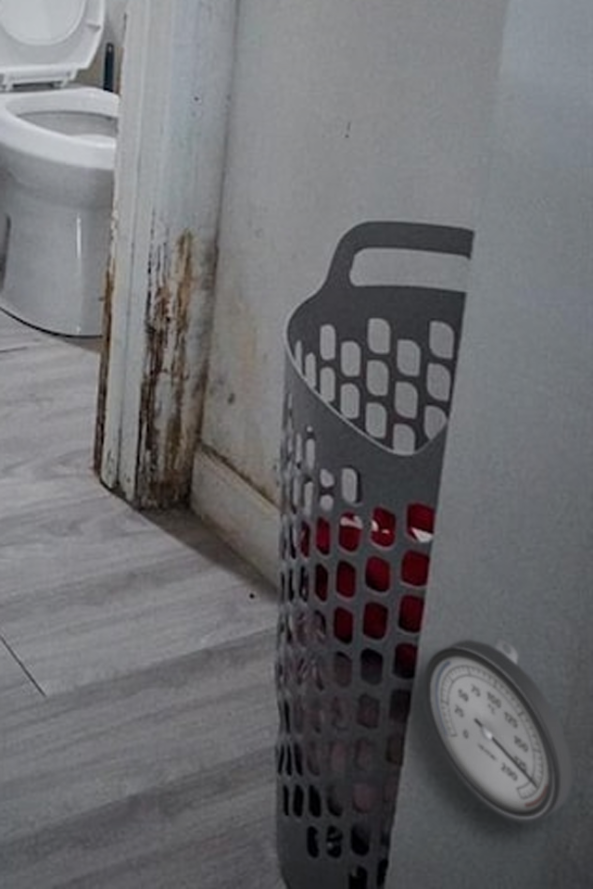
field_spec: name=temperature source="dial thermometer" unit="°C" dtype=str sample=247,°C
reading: 175,°C
